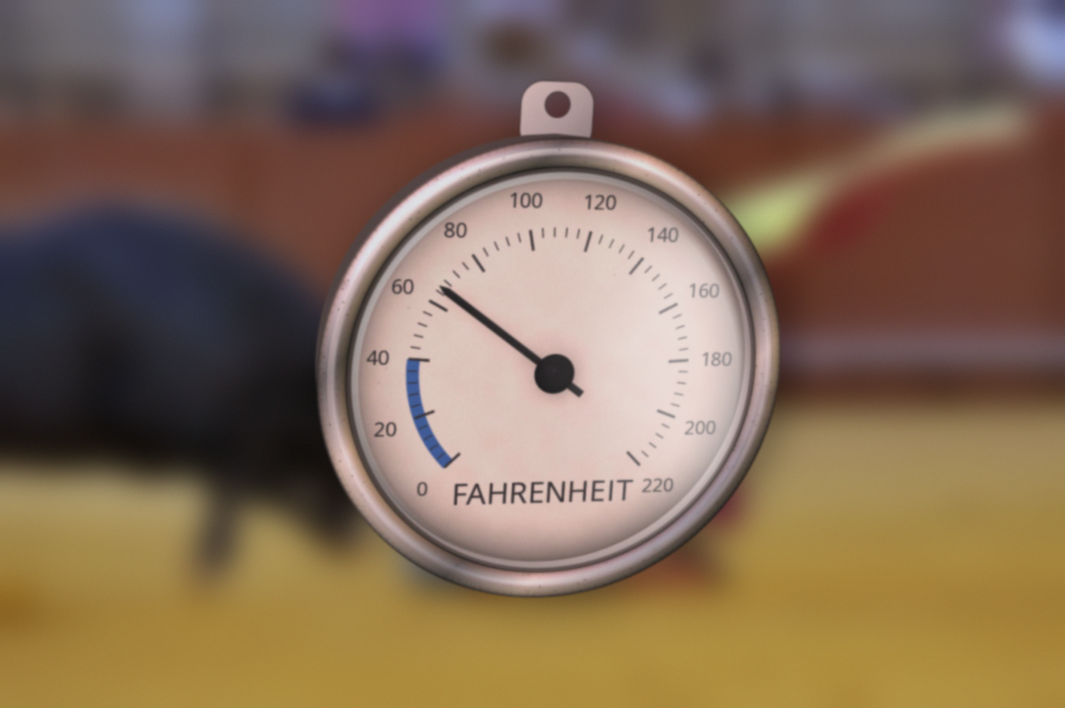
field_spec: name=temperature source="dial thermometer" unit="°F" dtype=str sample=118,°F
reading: 66,°F
